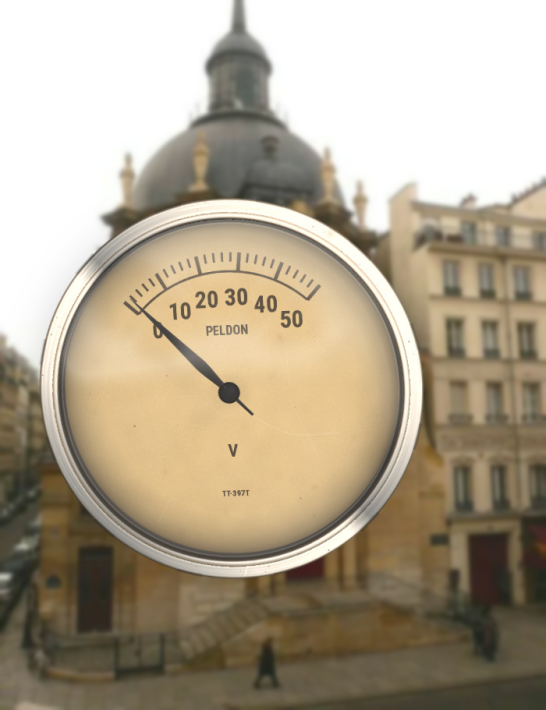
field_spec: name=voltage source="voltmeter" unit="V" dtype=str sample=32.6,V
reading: 2,V
